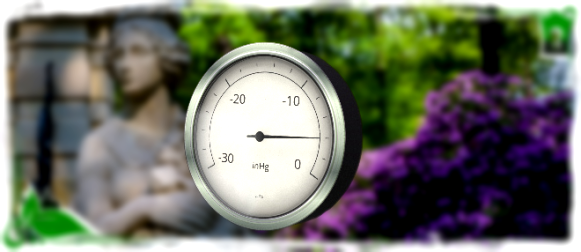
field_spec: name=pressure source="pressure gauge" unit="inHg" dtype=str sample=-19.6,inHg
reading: -4,inHg
